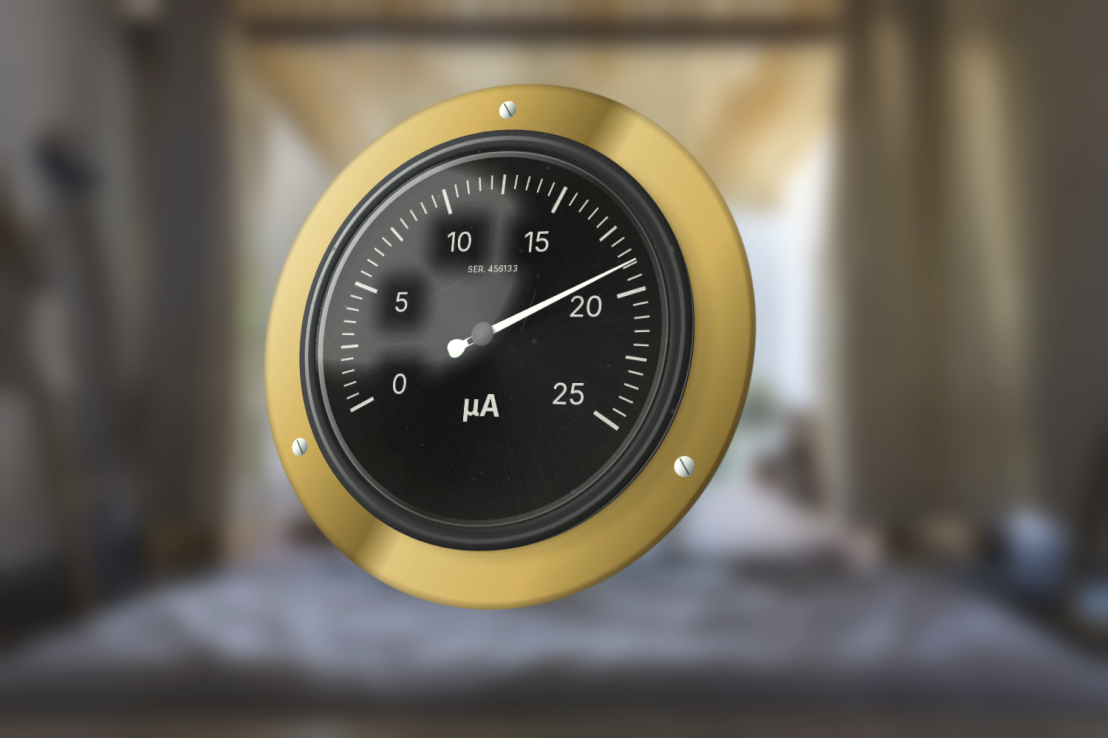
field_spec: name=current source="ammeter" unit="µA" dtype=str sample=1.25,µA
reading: 19,µA
